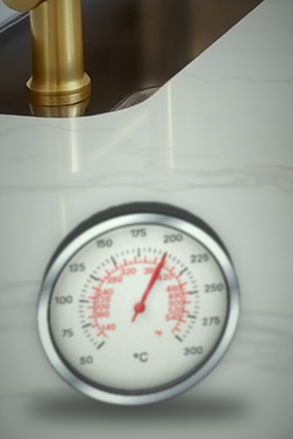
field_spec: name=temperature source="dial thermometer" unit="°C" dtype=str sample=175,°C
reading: 200,°C
